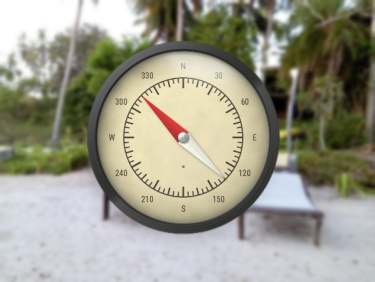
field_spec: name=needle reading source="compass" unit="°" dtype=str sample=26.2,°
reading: 315,°
